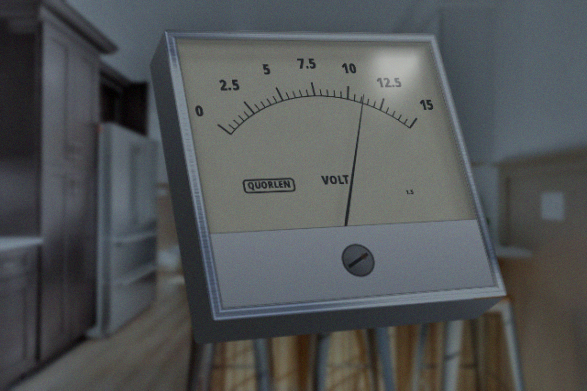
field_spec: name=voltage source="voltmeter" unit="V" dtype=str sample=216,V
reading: 11,V
